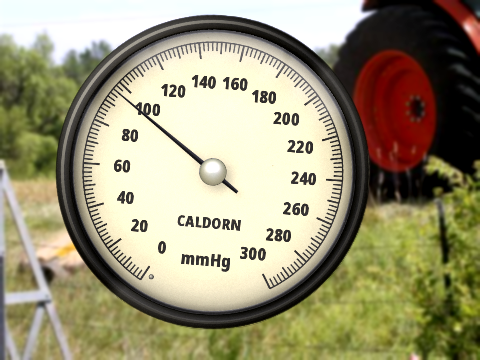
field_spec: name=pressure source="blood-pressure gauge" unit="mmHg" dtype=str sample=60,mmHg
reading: 96,mmHg
